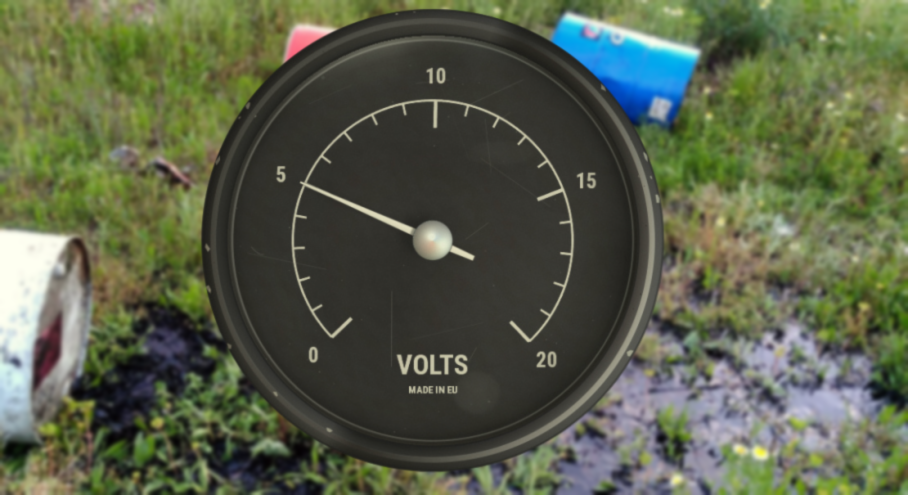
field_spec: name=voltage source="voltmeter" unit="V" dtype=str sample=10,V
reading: 5,V
